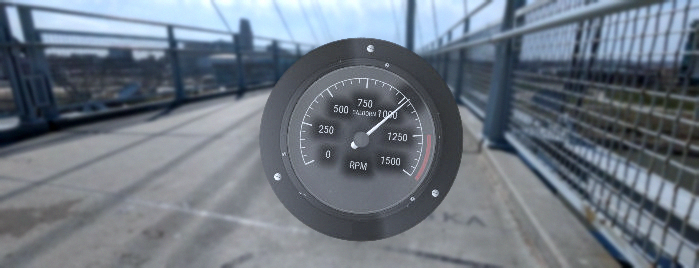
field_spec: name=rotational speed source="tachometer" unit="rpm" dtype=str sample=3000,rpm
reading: 1025,rpm
